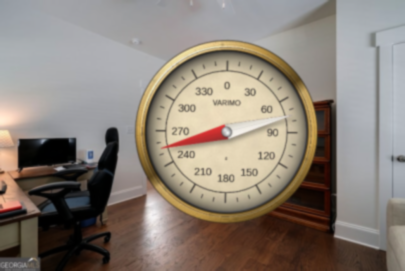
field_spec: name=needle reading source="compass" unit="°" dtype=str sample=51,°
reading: 255,°
